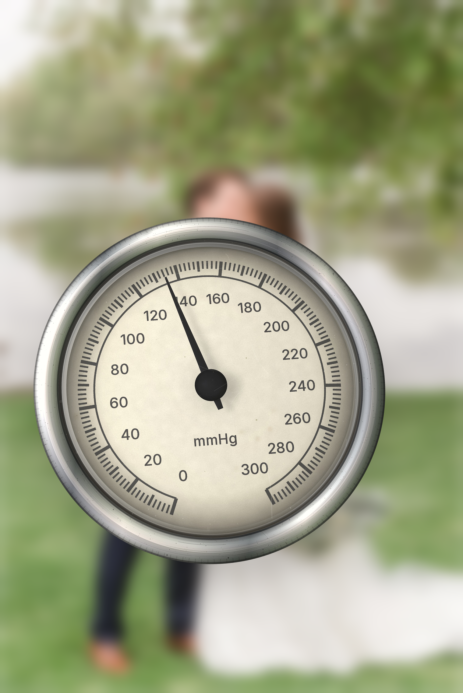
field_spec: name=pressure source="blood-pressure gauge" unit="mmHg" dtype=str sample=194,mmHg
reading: 134,mmHg
